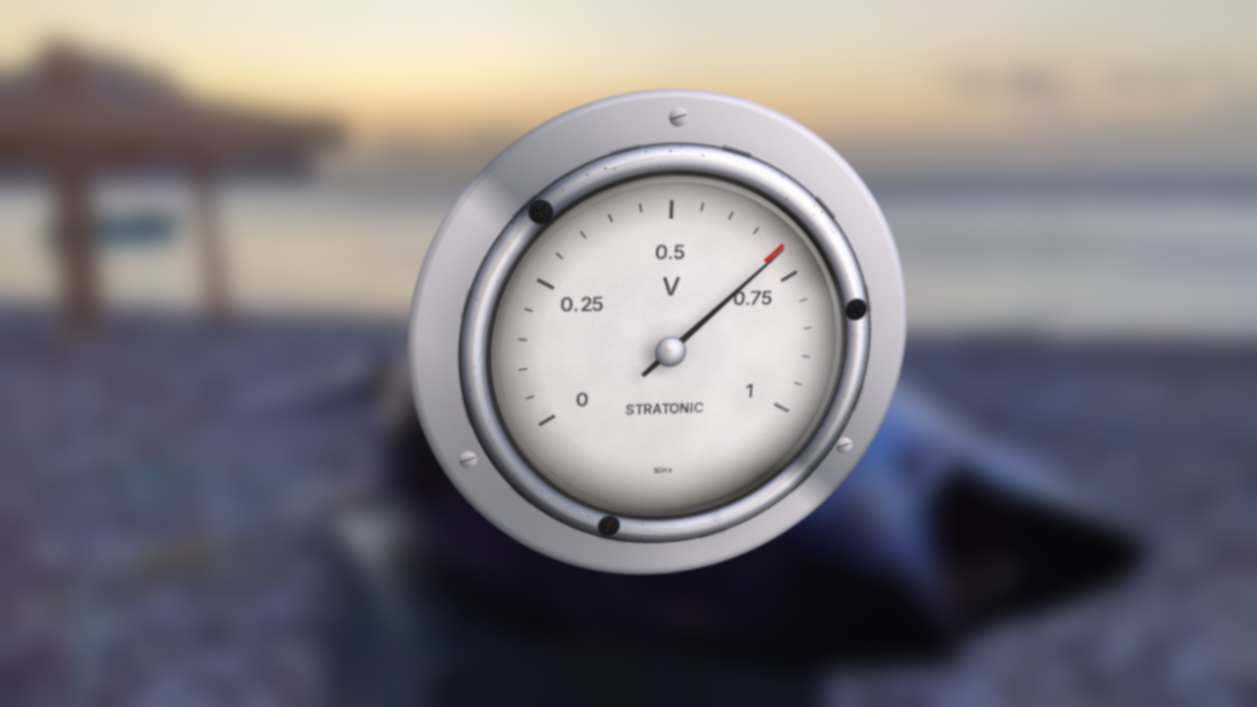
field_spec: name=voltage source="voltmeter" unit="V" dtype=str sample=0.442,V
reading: 0.7,V
